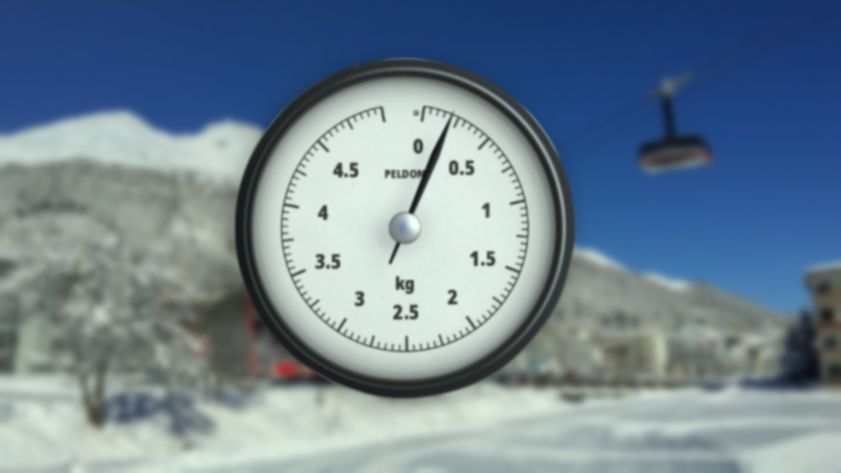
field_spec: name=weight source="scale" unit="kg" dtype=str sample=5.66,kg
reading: 0.2,kg
